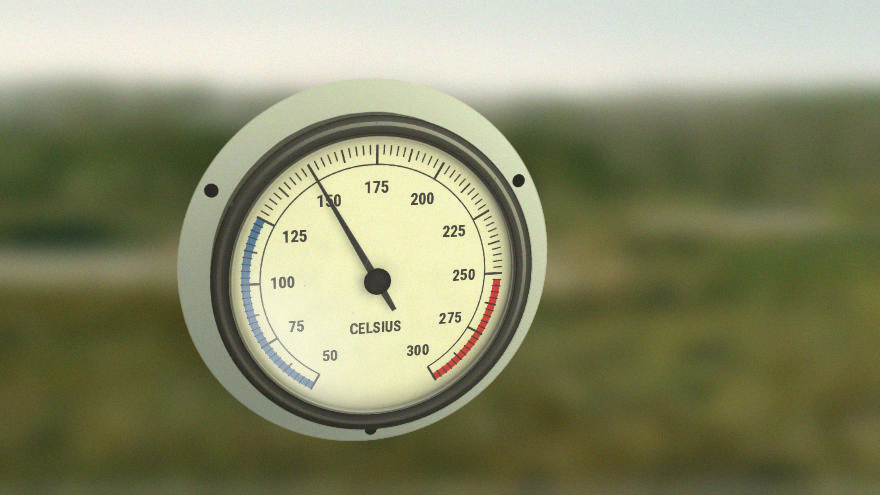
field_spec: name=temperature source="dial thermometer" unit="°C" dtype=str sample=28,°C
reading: 150,°C
